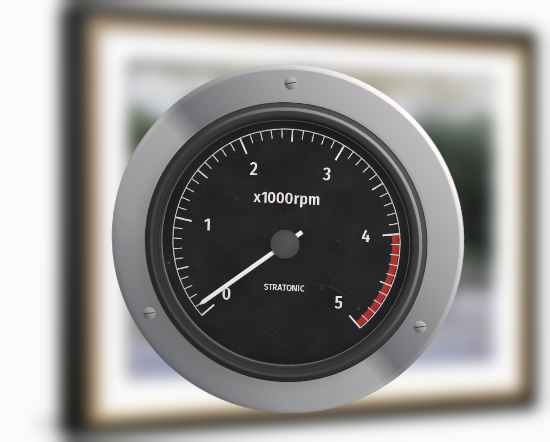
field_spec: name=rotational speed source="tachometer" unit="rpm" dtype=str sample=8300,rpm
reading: 100,rpm
